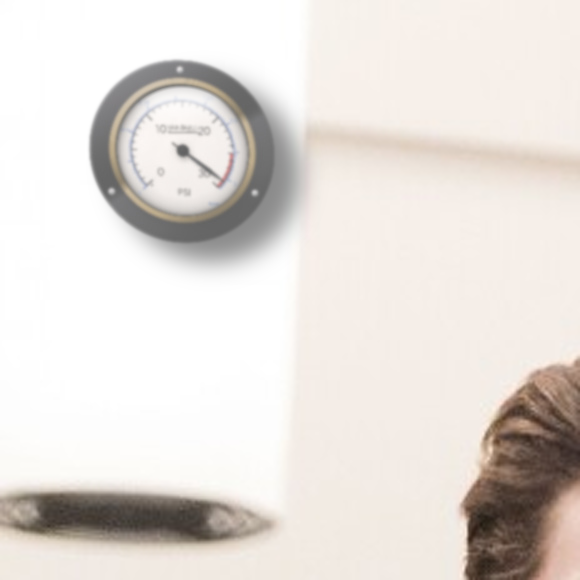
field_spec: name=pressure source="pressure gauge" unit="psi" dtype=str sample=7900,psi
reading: 29,psi
